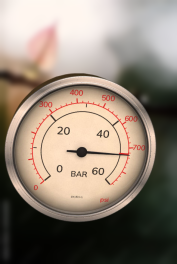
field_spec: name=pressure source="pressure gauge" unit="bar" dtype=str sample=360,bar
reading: 50,bar
